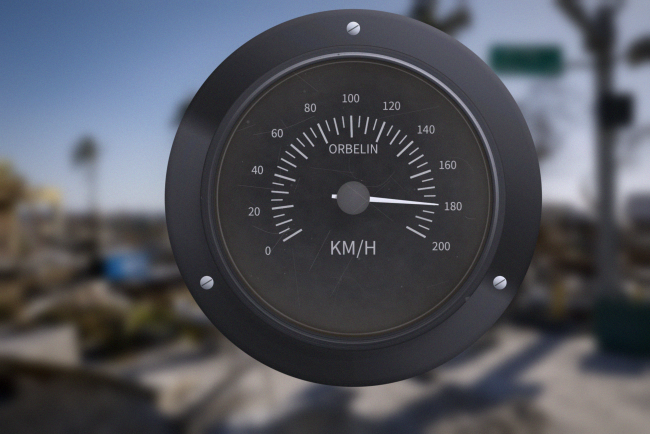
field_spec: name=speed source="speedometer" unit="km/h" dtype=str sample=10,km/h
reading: 180,km/h
